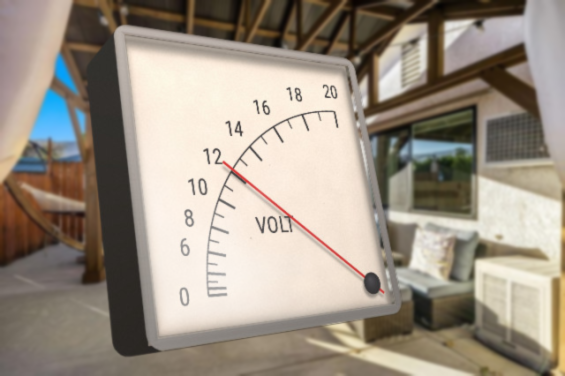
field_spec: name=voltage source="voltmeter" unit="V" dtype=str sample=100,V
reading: 12,V
